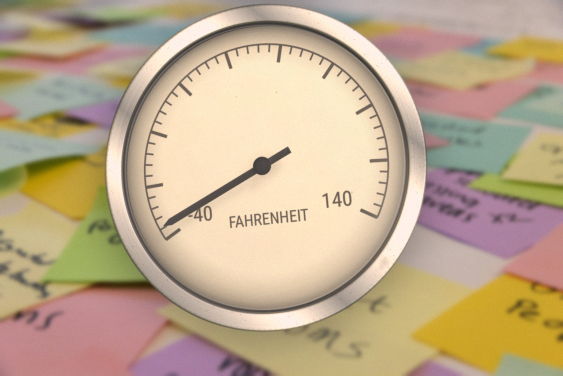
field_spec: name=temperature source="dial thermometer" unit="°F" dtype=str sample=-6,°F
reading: -36,°F
